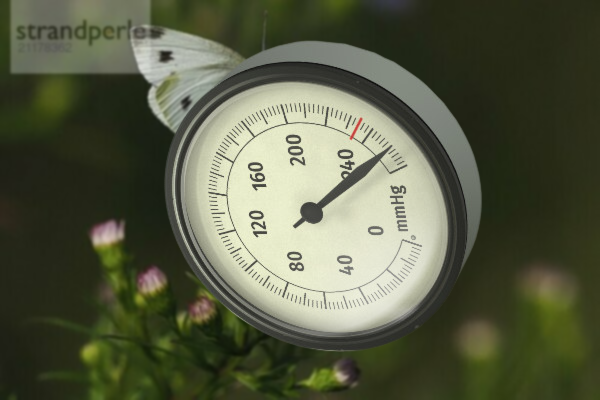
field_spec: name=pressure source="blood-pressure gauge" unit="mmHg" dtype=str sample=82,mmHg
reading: 250,mmHg
